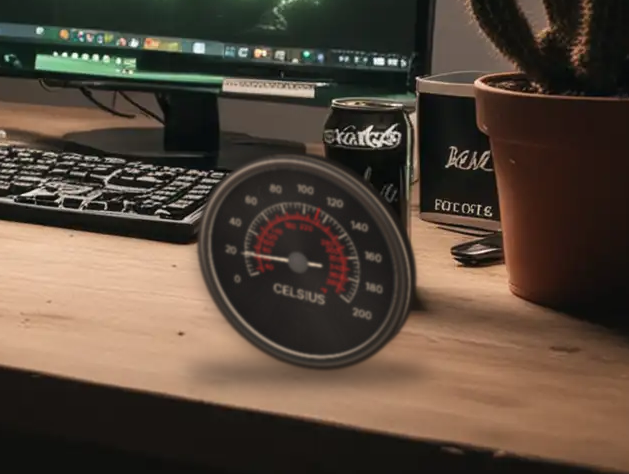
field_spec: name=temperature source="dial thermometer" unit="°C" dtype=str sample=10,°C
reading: 20,°C
